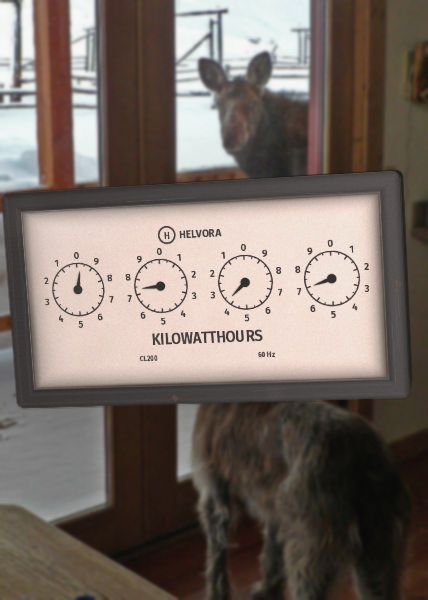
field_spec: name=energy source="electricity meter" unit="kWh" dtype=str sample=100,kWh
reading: 9737,kWh
